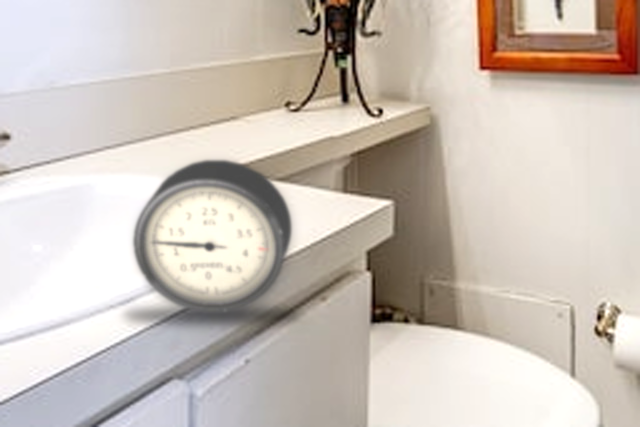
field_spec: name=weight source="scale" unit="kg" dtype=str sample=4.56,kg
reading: 1.25,kg
